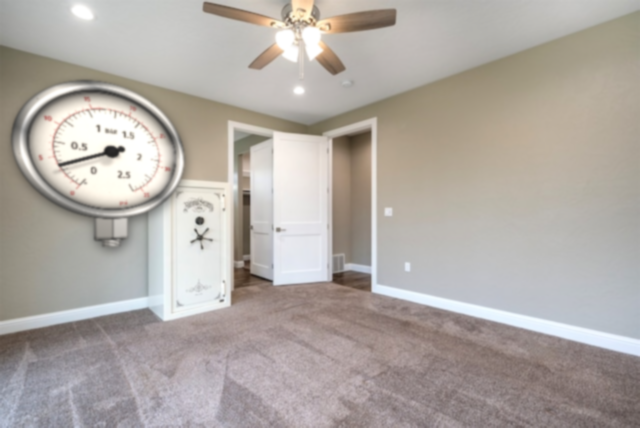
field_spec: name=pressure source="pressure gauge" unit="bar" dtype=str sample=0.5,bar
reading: 0.25,bar
